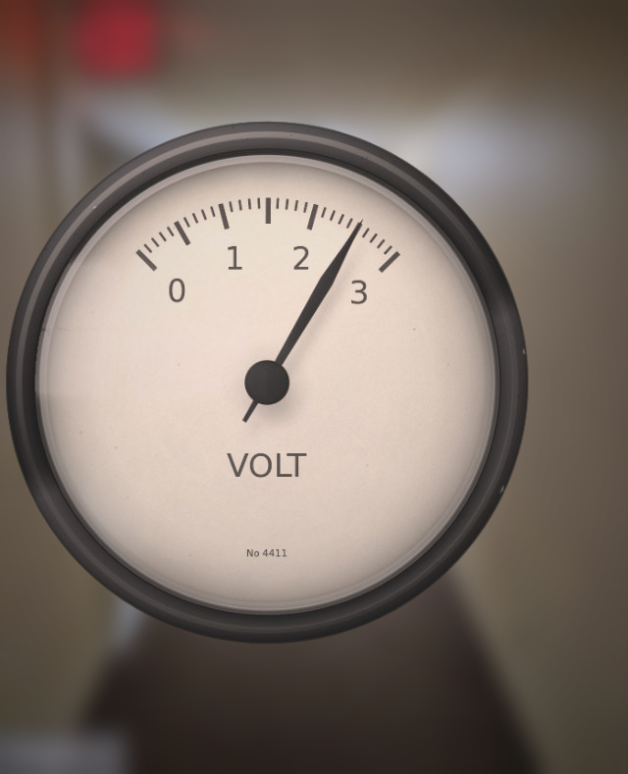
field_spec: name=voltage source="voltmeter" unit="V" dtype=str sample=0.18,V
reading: 2.5,V
